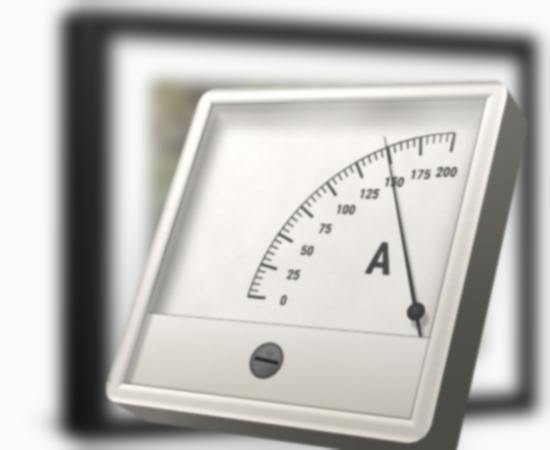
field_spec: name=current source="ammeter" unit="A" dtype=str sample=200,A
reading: 150,A
